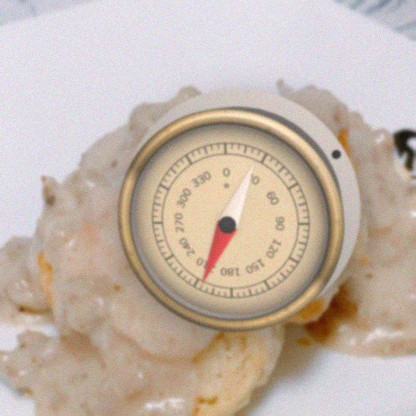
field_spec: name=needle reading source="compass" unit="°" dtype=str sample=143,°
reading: 205,°
